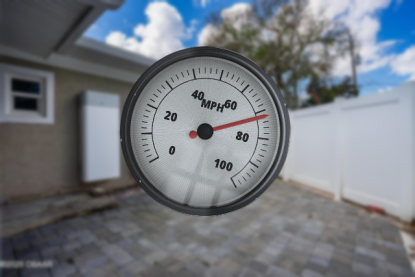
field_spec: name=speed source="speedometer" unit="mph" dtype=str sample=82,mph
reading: 72,mph
